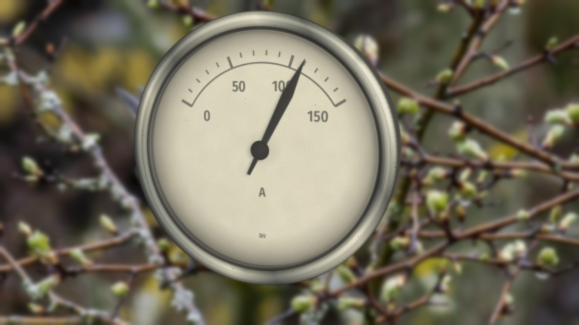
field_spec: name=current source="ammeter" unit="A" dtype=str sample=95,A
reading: 110,A
